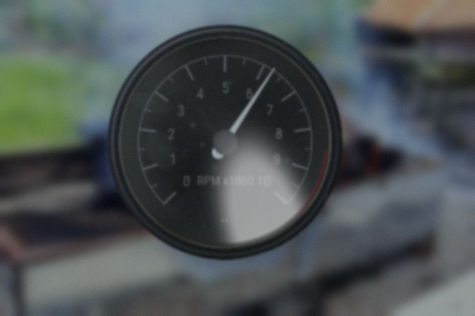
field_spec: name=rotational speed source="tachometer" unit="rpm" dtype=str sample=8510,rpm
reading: 6250,rpm
